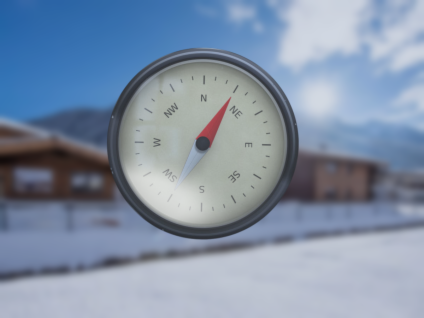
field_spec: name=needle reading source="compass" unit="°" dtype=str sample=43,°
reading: 30,°
